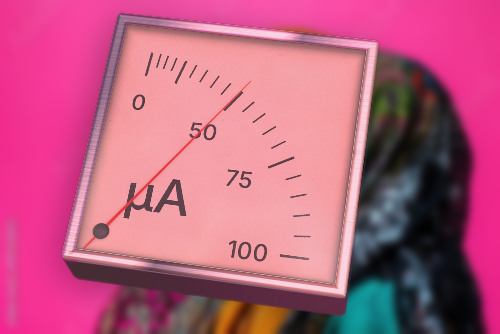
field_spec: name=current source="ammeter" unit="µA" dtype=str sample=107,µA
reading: 50,µA
